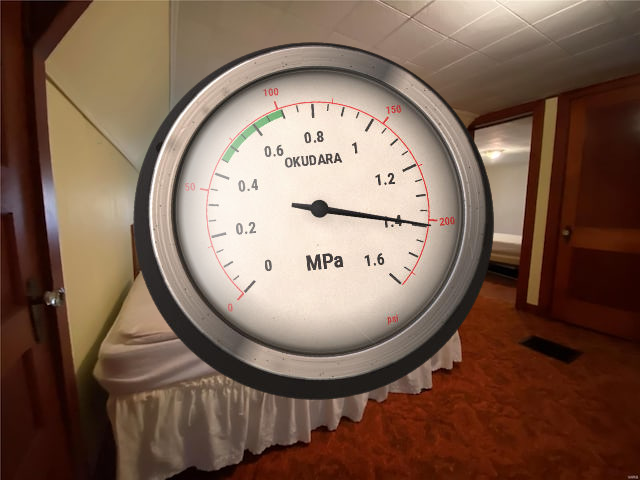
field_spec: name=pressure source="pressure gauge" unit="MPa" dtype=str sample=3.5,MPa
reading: 1.4,MPa
